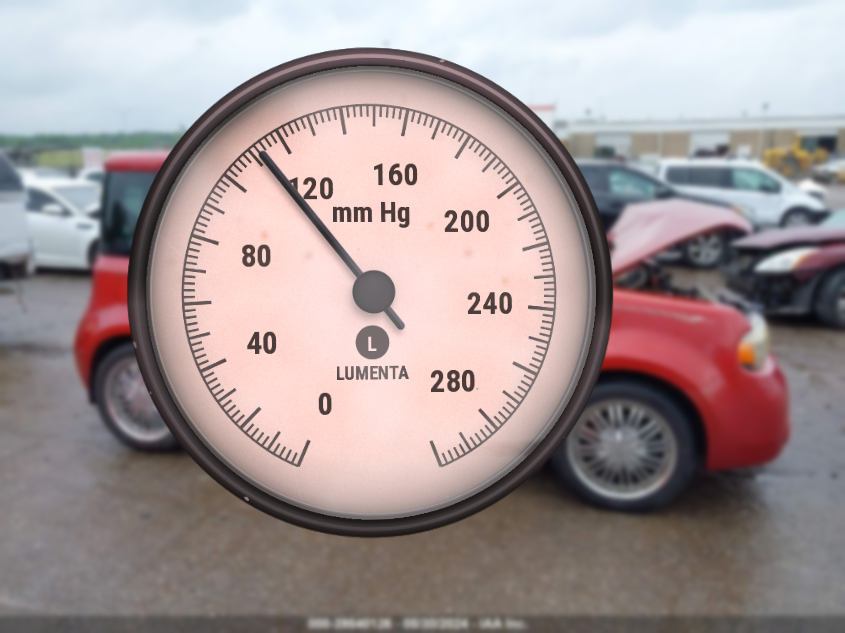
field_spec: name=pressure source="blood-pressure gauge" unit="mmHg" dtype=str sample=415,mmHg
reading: 112,mmHg
